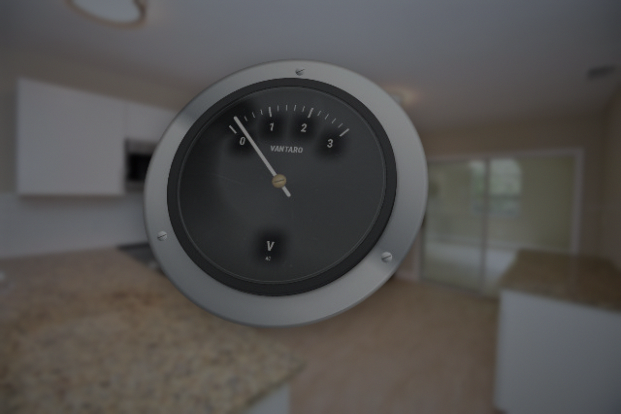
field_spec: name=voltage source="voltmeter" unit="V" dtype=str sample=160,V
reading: 0.2,V
